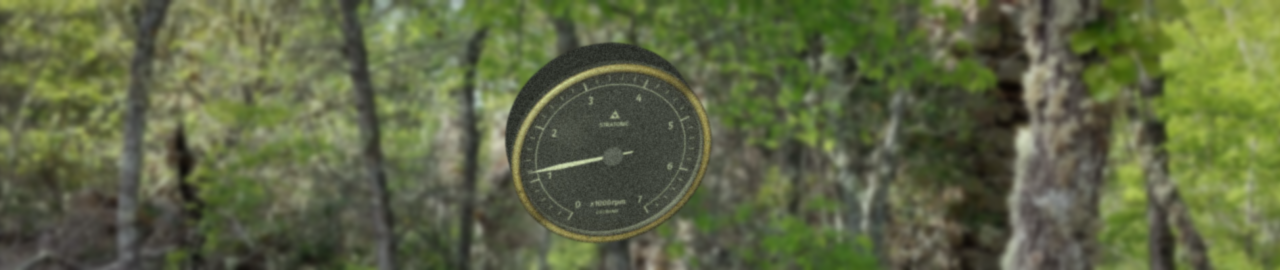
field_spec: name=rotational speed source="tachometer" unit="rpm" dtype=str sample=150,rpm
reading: 1200,rpm
